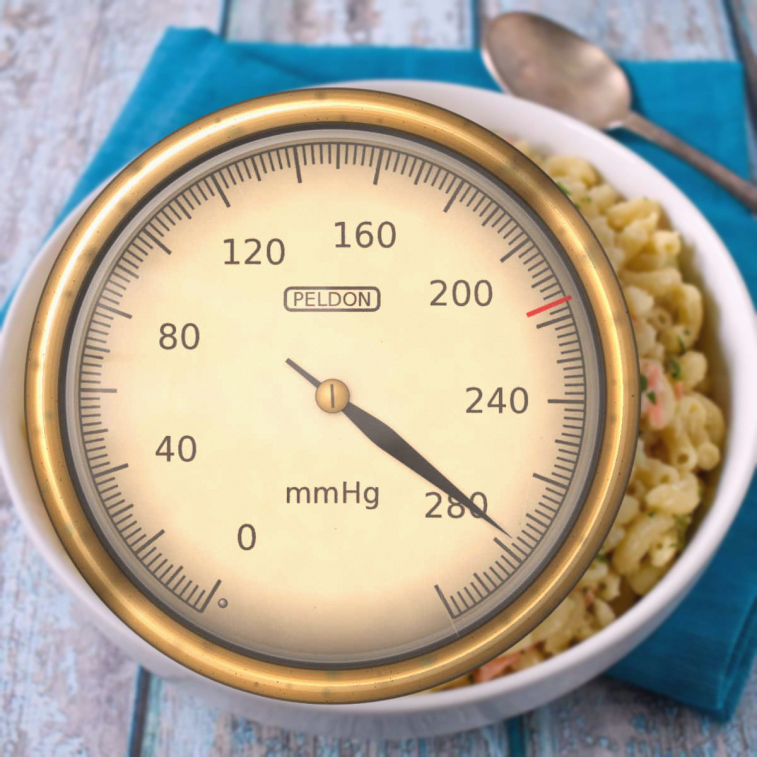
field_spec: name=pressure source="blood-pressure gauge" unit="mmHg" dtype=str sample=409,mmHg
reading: 277,mmHg
